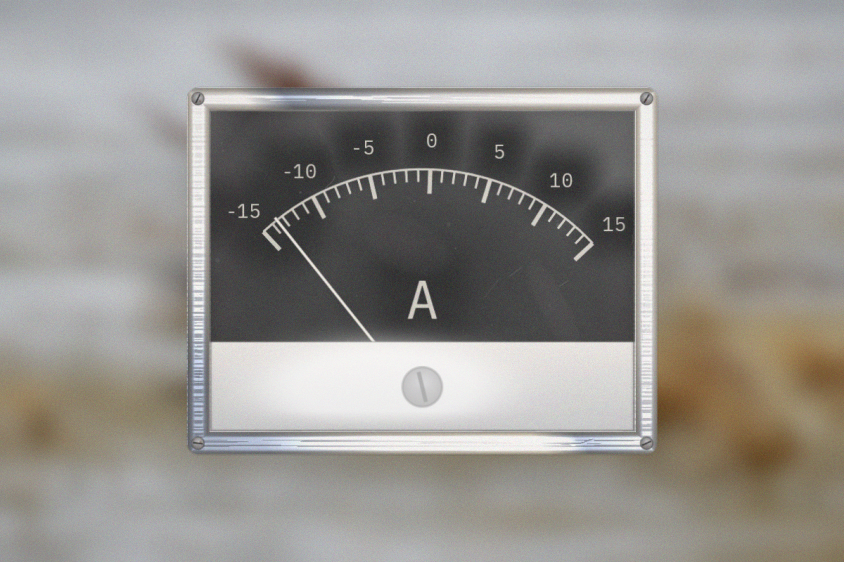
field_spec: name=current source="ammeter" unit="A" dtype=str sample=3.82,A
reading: -13.5,A
